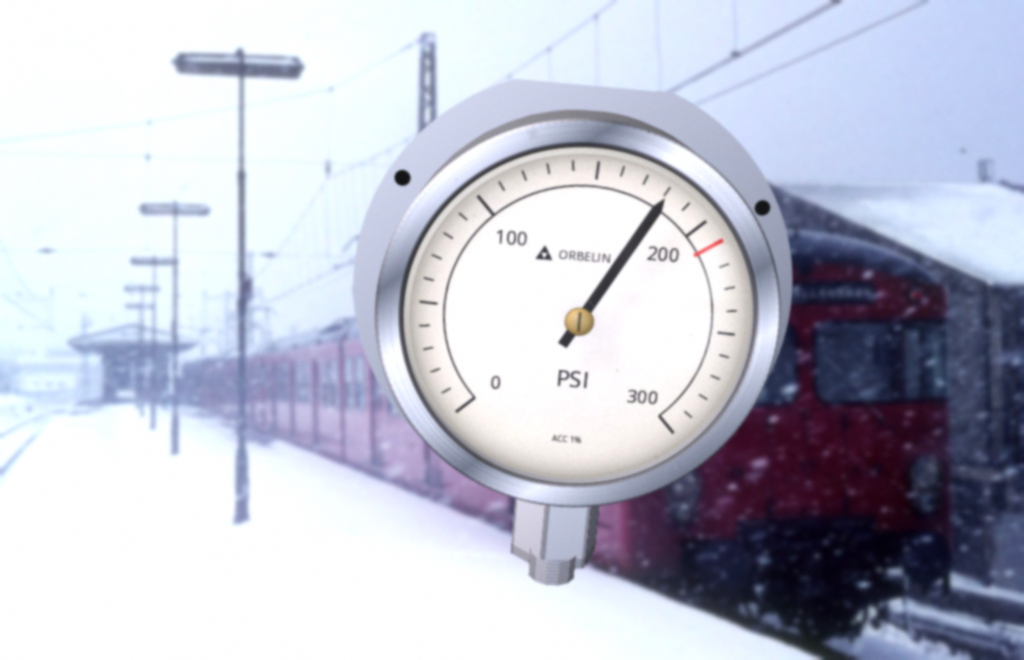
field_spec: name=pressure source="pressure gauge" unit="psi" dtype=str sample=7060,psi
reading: 180,psi
